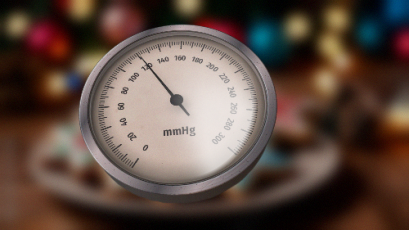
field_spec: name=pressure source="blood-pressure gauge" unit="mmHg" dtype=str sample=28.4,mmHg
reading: 120,mmHg
